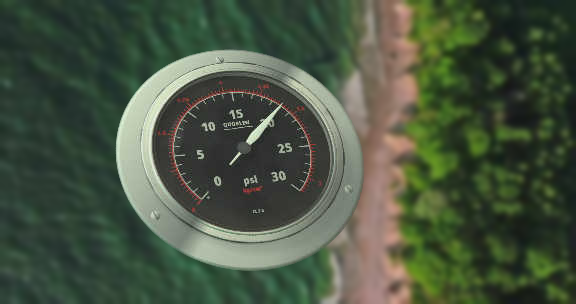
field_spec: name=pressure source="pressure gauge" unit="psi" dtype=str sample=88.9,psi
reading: 20,psi
